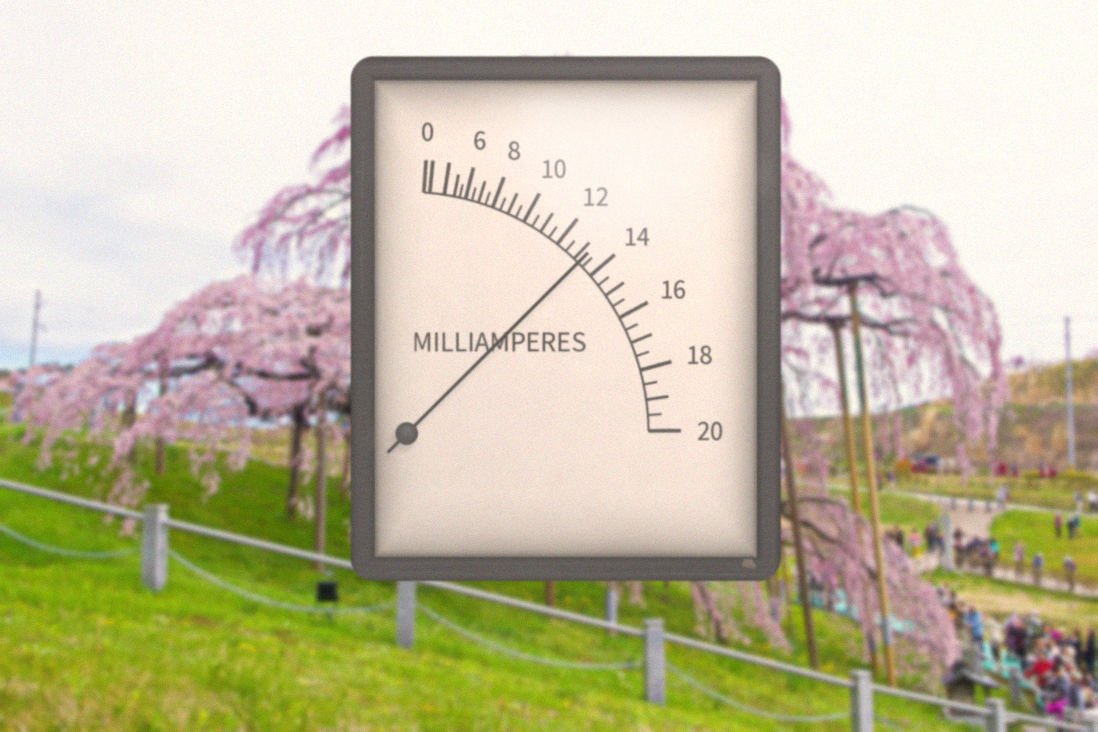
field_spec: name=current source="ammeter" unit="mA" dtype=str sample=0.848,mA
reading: 13.25,mA
